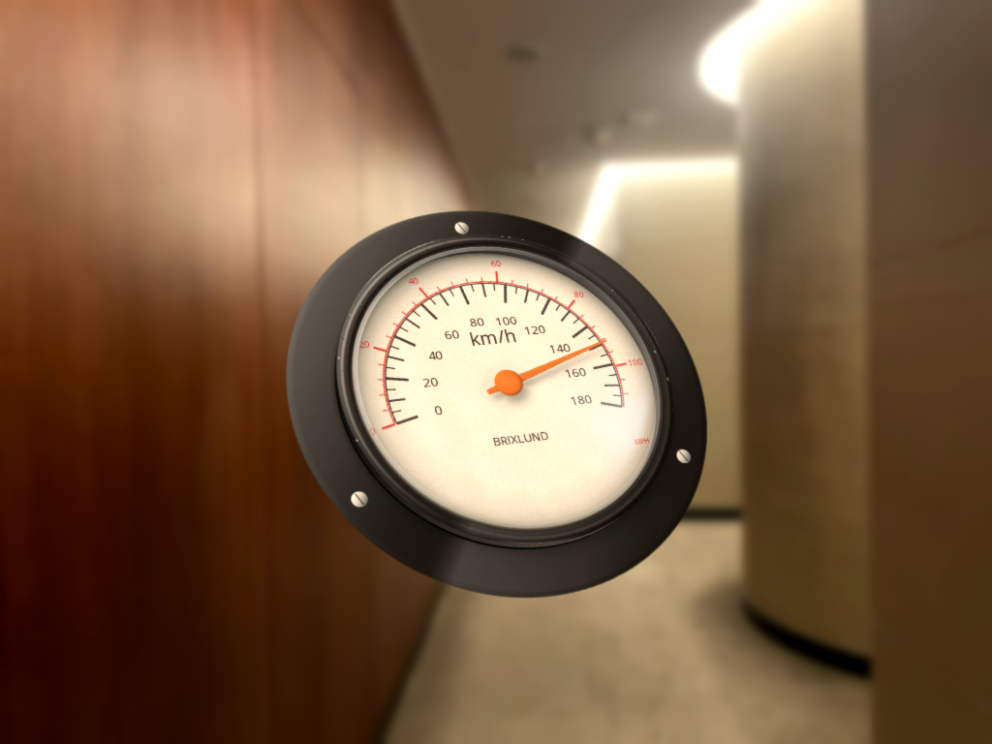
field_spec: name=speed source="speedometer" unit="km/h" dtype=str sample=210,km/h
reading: 150,km/h
